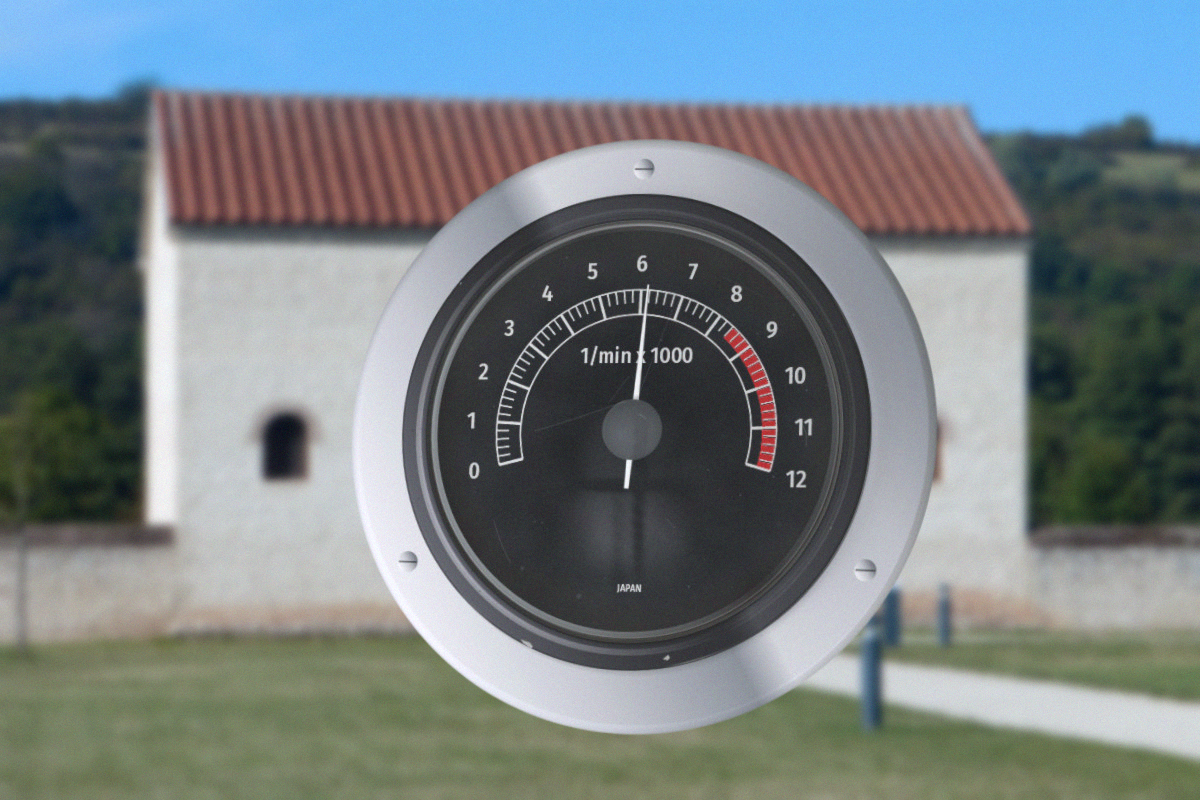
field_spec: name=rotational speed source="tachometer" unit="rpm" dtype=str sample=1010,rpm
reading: 6200,rpm
